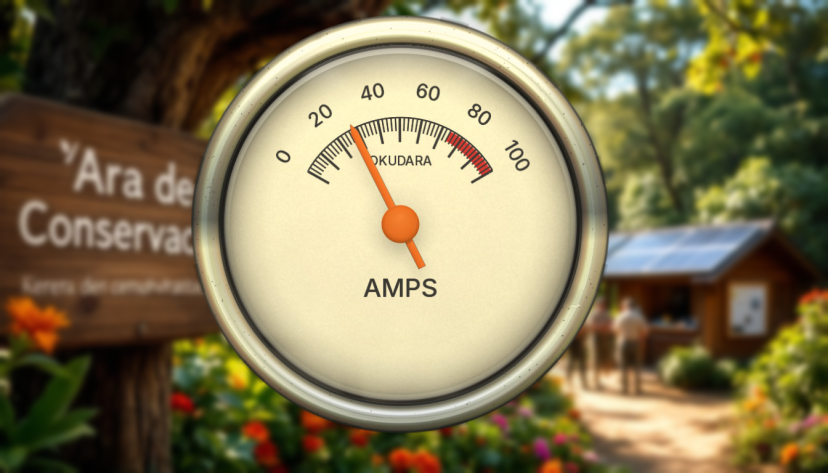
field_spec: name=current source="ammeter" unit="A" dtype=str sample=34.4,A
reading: 28,A
